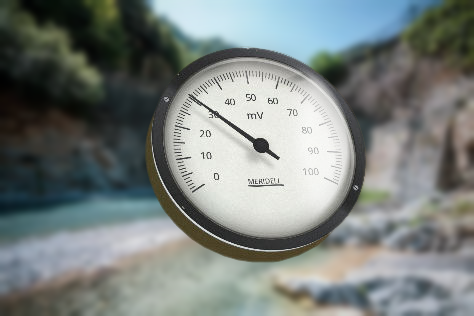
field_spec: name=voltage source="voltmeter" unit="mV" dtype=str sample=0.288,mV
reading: 30,mV
